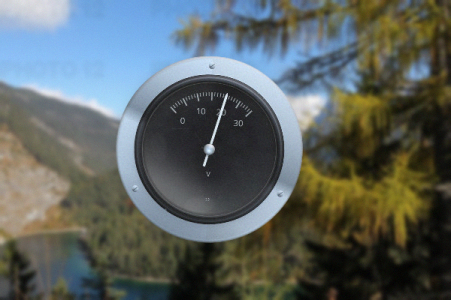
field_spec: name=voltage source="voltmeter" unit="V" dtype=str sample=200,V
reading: 20,V
